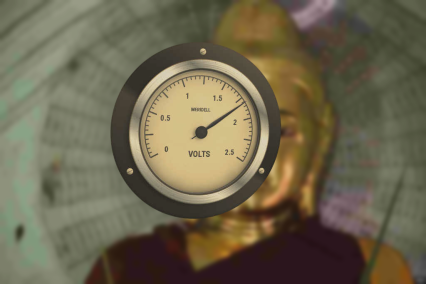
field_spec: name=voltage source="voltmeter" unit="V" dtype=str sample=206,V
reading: 1.8,V
